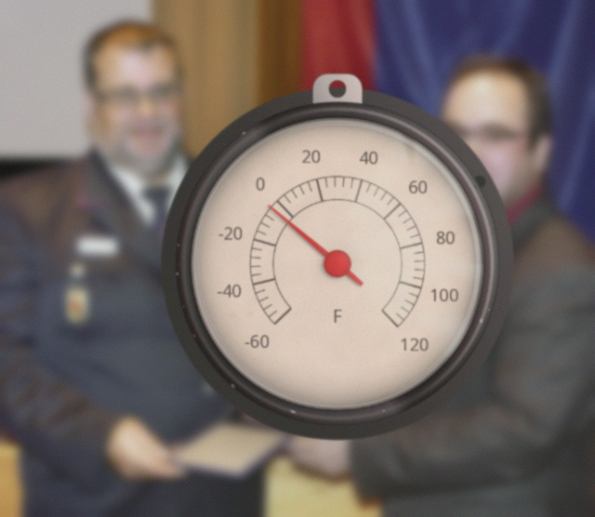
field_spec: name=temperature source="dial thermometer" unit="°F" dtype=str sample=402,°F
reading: -4,°F
